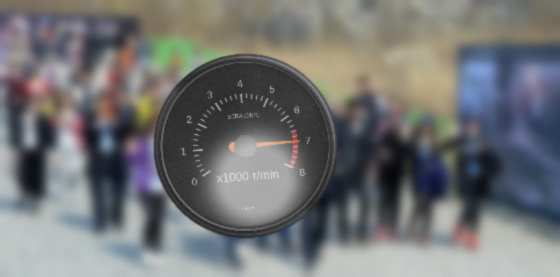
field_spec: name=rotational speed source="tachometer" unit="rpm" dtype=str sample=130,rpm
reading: 7000,rpm
